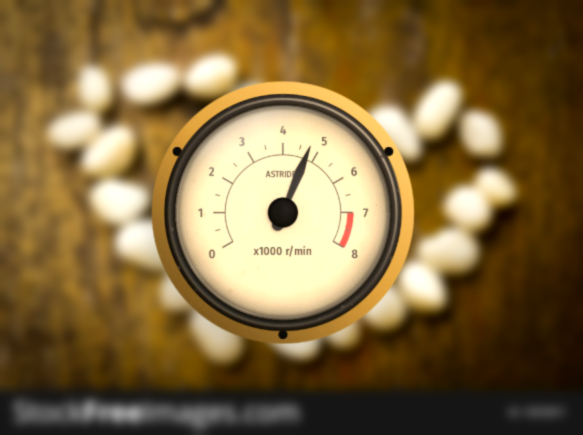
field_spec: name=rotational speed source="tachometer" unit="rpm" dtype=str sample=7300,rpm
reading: 4750,rpm
